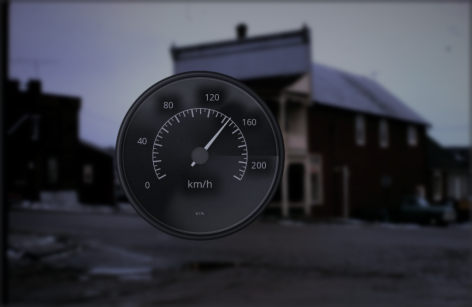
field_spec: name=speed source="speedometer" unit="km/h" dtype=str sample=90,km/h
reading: 145,km/h
